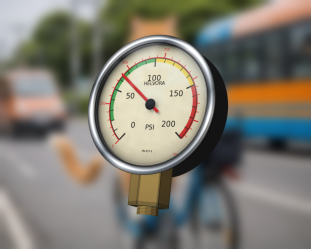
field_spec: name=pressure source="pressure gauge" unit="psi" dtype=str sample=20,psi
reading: 65,psi
